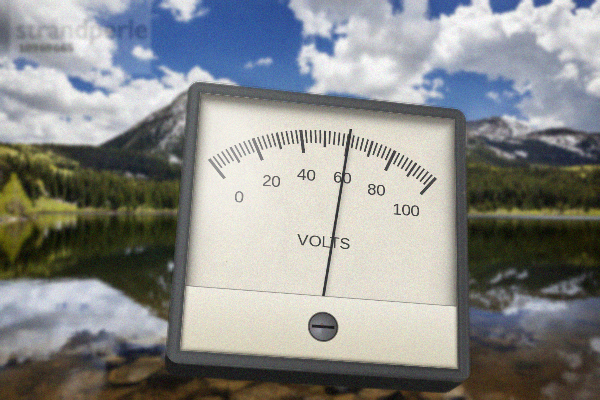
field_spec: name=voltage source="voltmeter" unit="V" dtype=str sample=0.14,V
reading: 60,V
